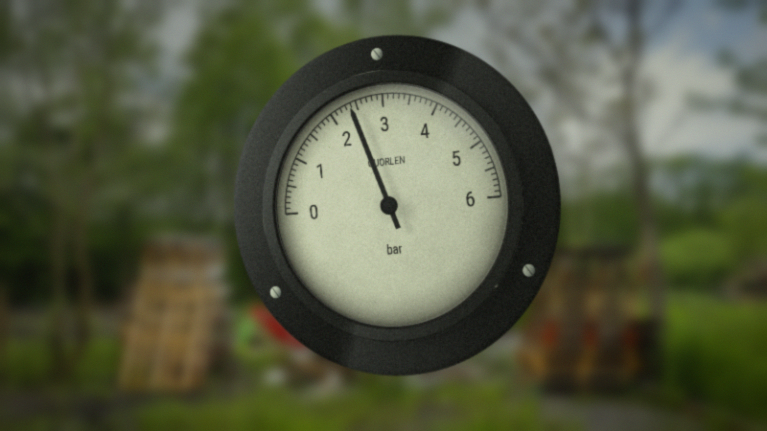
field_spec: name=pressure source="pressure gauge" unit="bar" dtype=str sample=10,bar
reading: 2.4,bar
